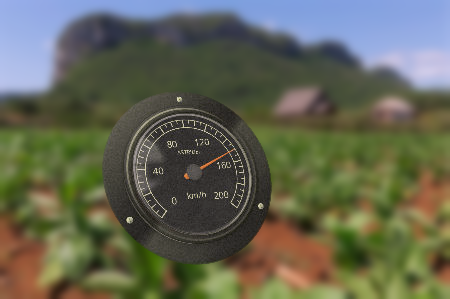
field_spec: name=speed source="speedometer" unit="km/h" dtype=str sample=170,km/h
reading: 150,km/h
